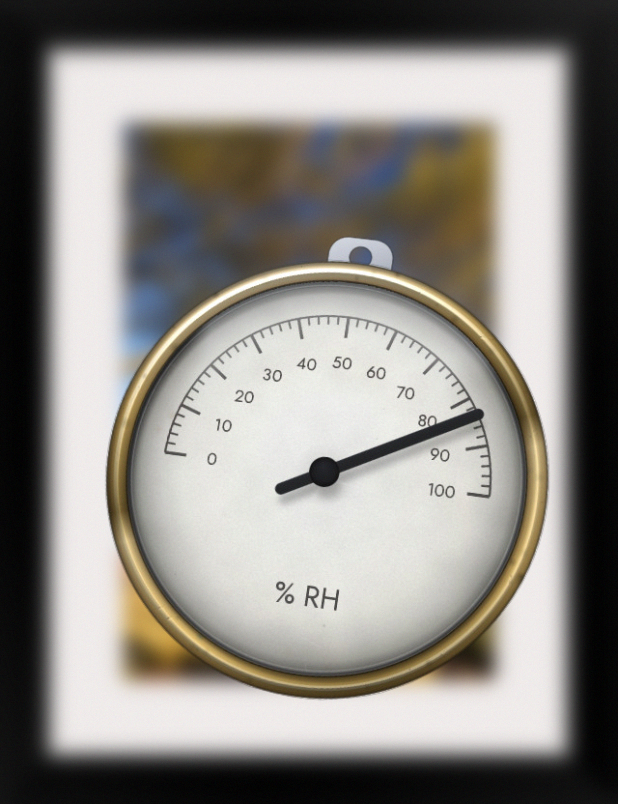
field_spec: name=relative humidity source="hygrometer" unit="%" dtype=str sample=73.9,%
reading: 84,%
